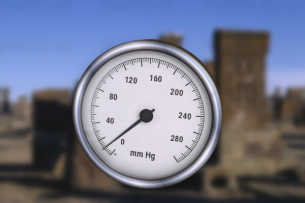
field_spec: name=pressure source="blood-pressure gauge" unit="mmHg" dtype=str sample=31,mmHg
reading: 10,mmHg
